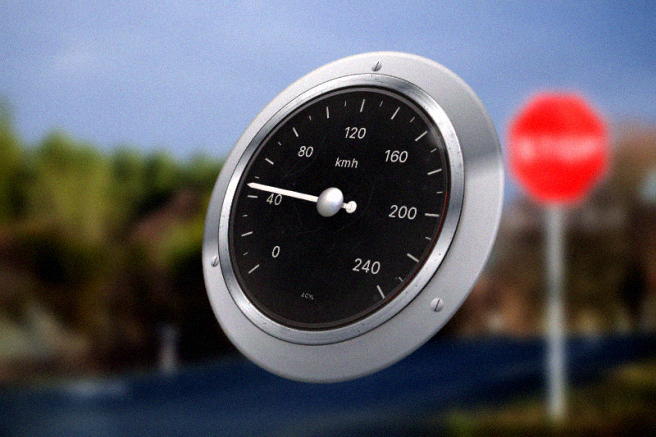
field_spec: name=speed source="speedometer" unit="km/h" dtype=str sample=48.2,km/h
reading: 45,km/h
